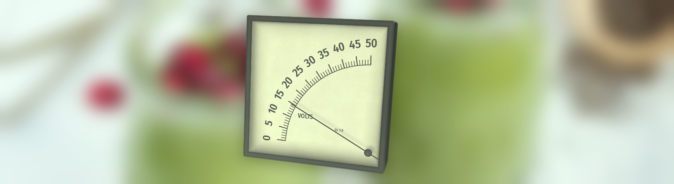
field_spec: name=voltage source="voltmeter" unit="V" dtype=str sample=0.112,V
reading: 15,V
